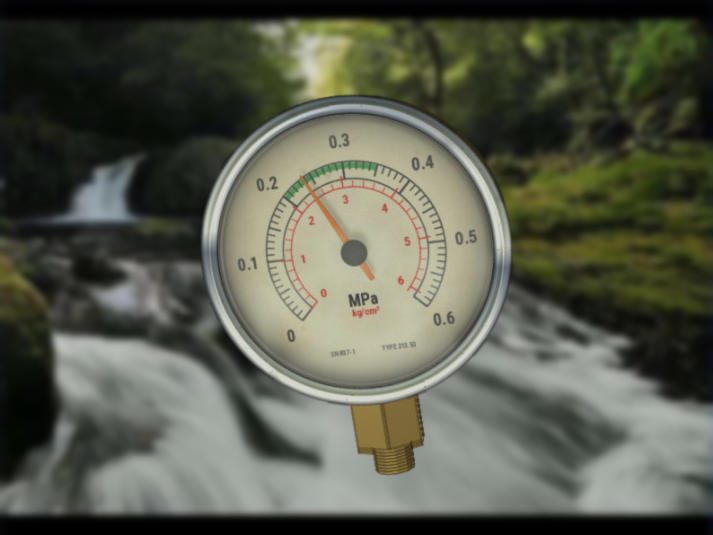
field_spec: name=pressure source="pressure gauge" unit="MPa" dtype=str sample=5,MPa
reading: 0.24,MPa
